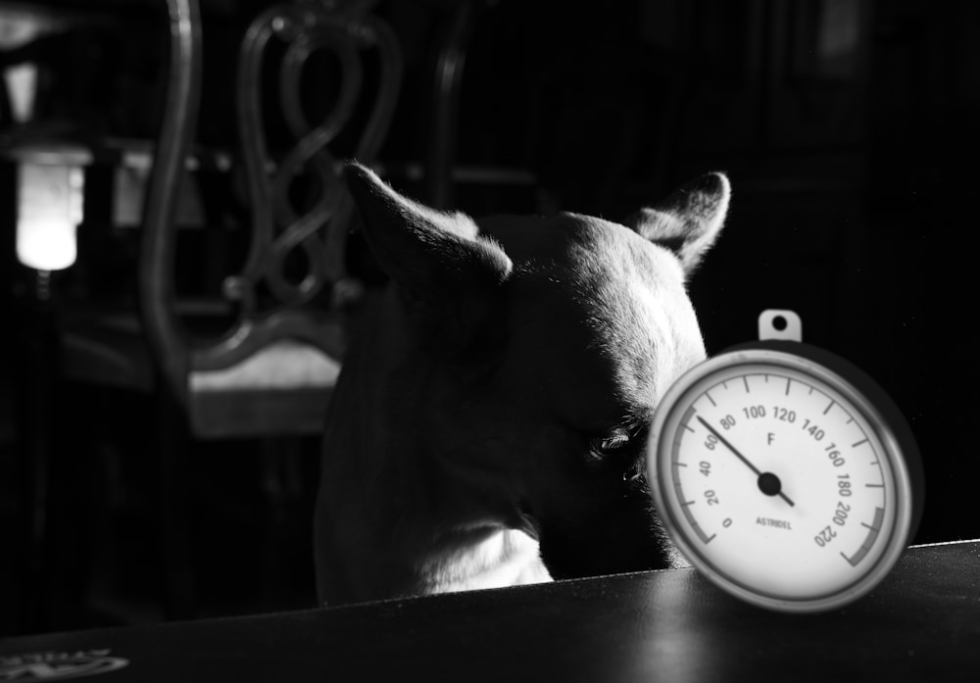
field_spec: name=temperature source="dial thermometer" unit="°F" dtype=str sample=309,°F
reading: 70,°F
